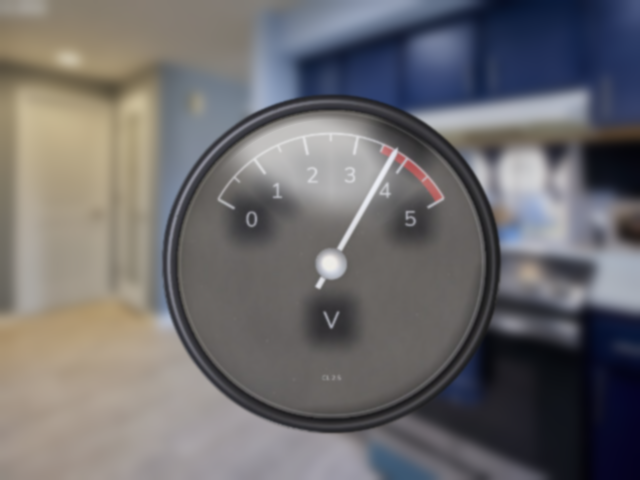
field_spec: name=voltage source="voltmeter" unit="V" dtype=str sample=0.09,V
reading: 3.75,V
